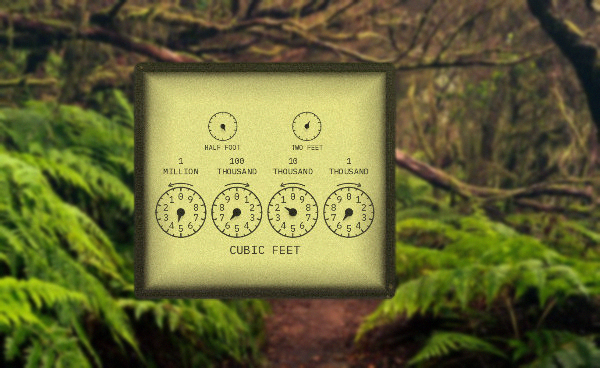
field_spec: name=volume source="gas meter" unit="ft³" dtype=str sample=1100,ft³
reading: 461600,ft³
